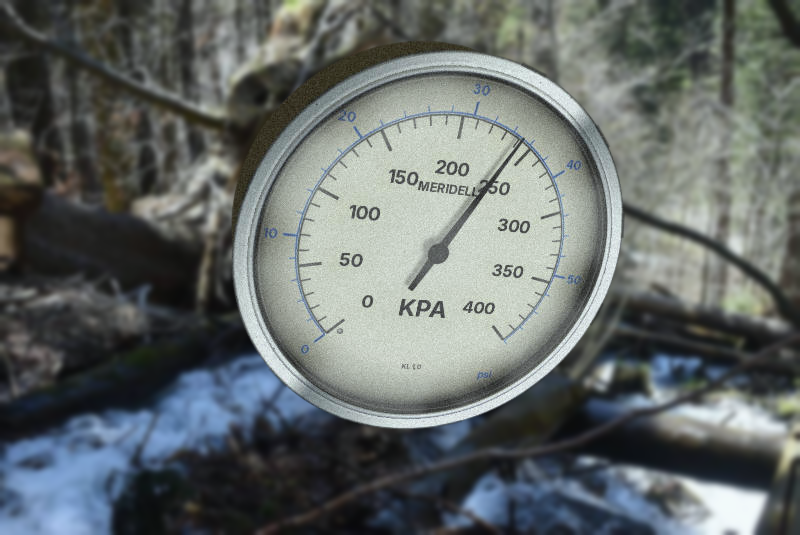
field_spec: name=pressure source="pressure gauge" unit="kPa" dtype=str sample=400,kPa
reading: 240,kPa
